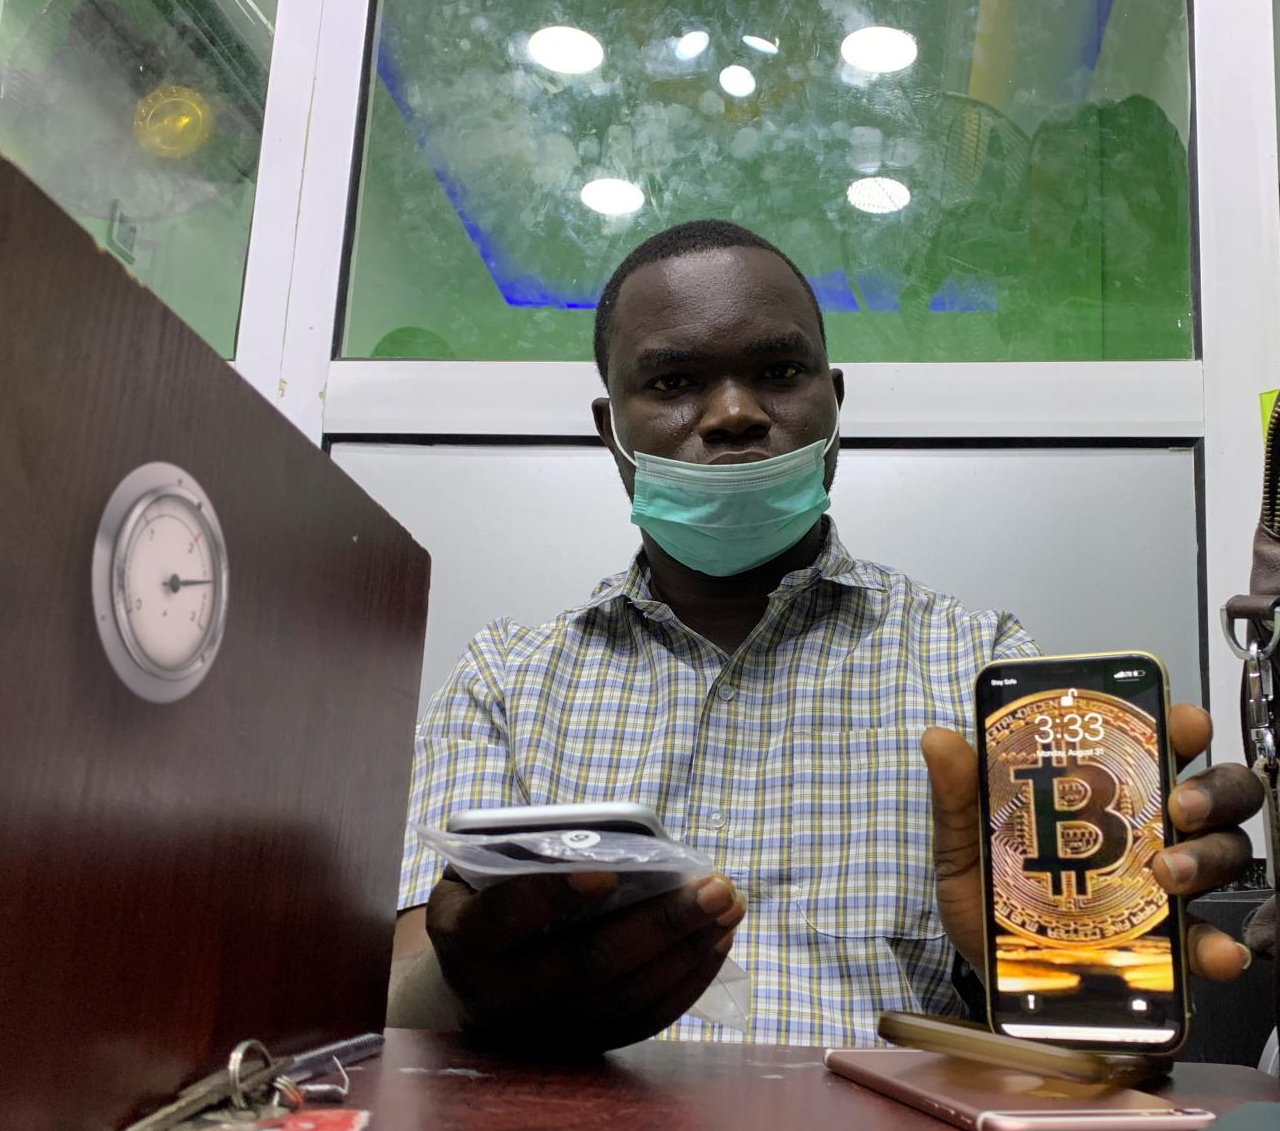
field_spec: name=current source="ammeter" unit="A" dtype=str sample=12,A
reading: 2.5,A
